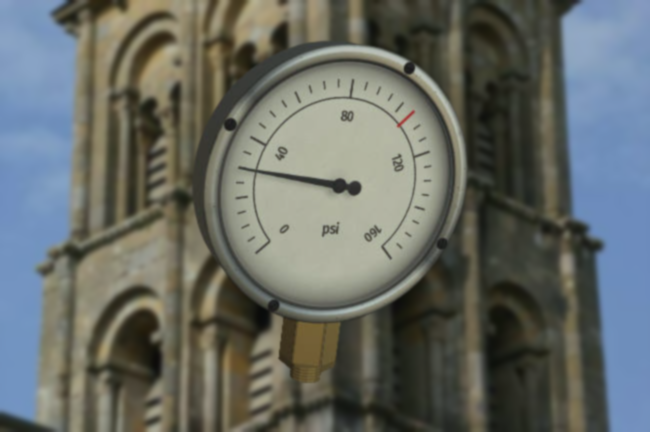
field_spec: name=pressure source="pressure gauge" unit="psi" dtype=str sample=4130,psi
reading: 30,psi
